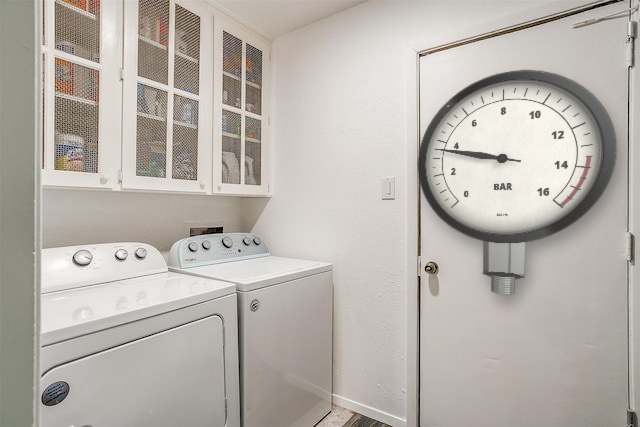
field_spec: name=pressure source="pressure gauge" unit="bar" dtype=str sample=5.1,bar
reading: 3.5,bar
